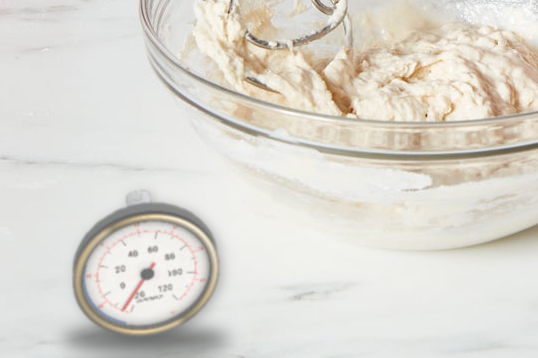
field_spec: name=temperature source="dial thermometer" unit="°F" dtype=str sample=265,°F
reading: -15,°F
